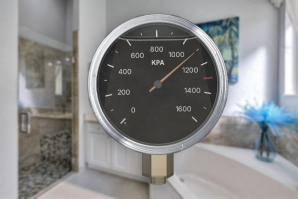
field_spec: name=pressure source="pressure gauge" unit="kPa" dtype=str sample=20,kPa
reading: 1100,kPa
